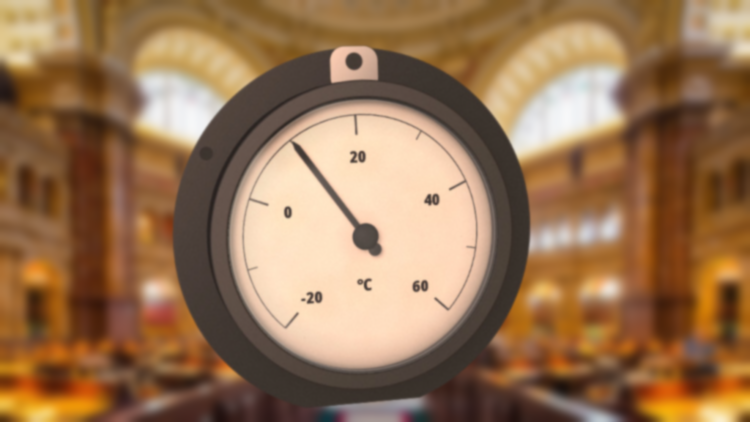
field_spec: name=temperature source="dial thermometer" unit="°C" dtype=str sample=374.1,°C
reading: 10,°C
